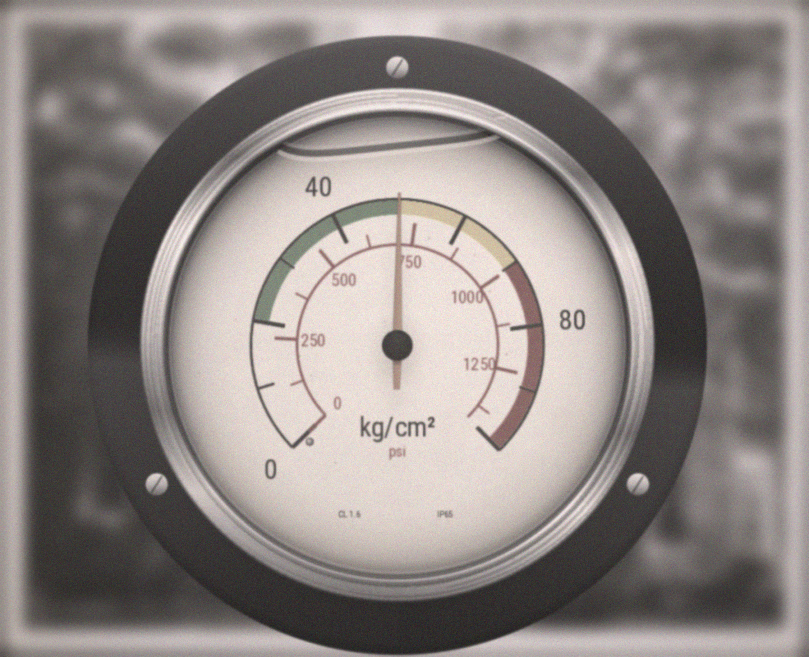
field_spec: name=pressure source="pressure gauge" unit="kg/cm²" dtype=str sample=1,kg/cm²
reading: 50,kg/cm²
